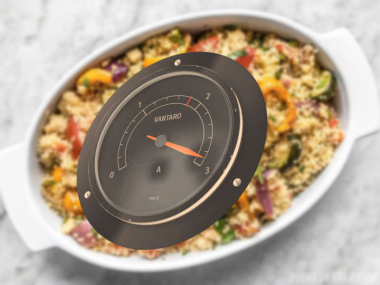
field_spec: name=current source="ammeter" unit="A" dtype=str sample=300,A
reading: 2.9,A
